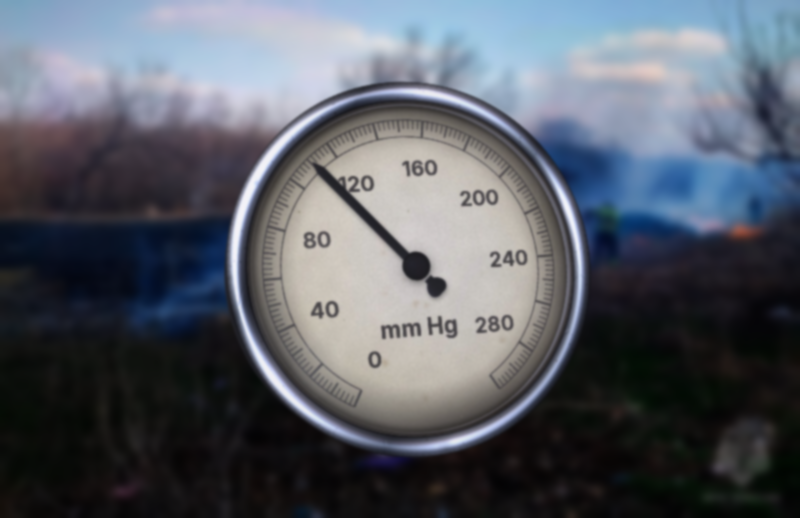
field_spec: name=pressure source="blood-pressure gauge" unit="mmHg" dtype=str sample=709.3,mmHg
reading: 110,mmHg
